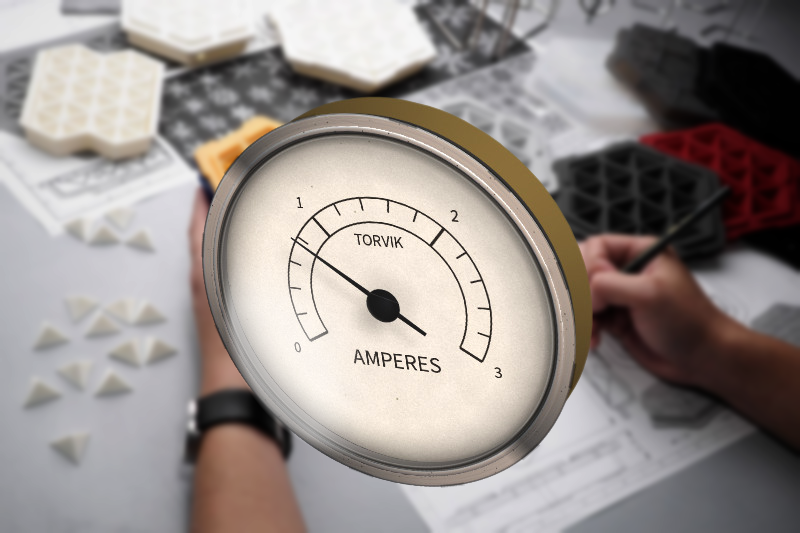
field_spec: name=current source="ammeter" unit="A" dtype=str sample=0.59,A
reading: 0.8,A
